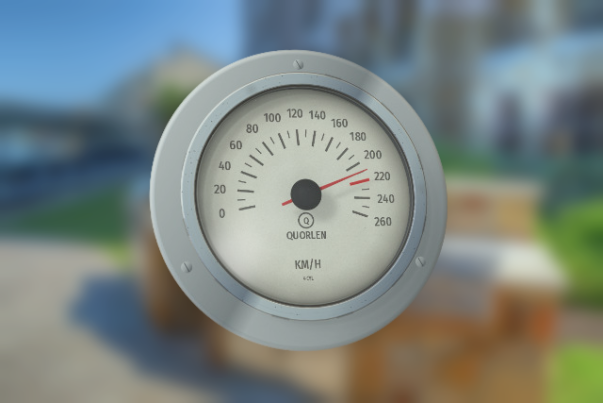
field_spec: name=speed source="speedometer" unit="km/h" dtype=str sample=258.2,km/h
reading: 210,km/h
